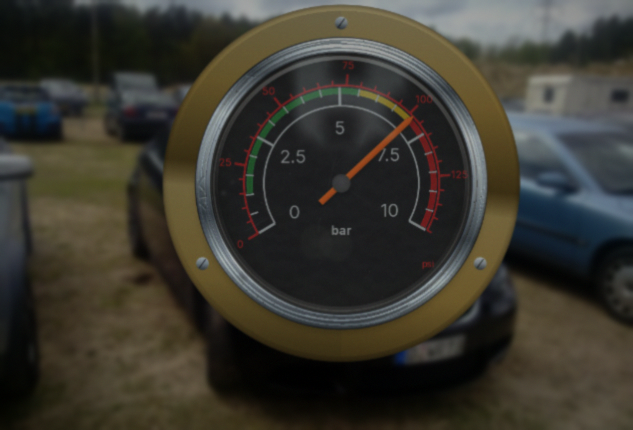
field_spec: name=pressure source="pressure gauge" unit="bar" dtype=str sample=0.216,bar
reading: 7,bar
